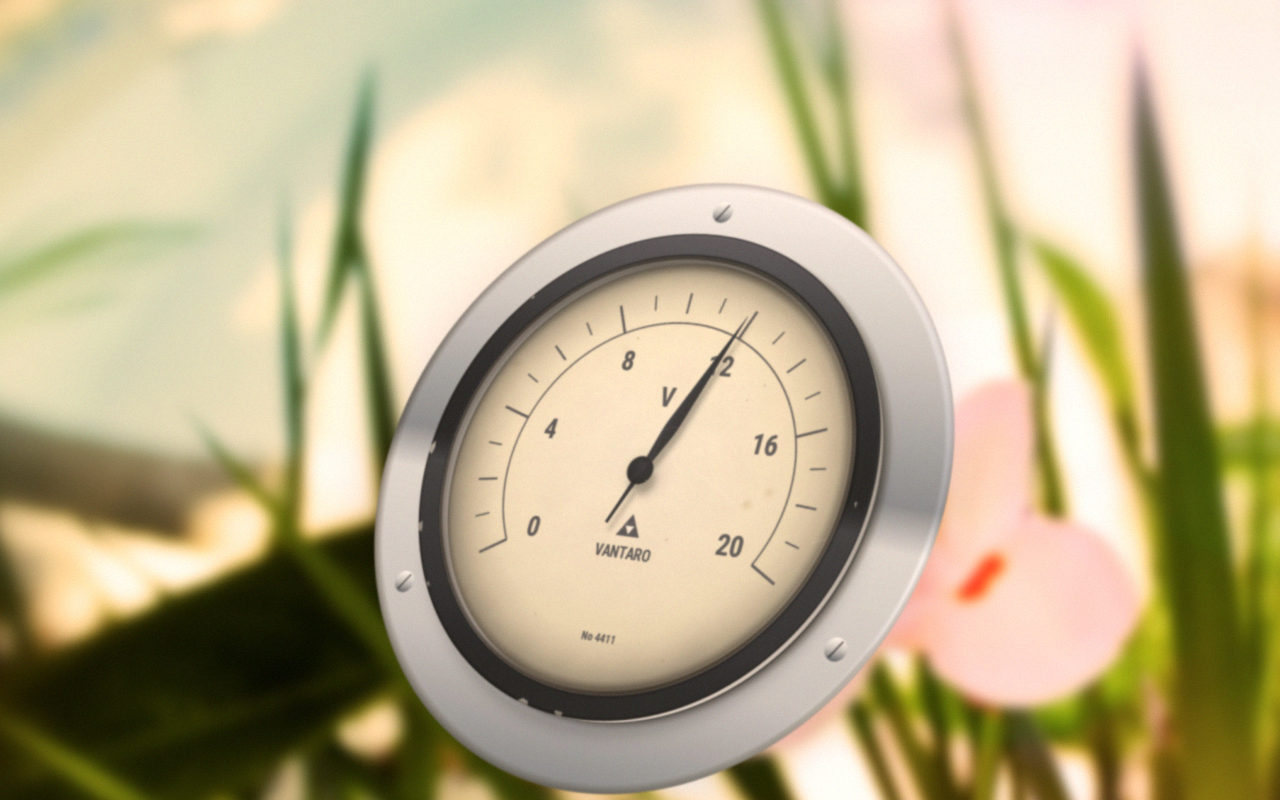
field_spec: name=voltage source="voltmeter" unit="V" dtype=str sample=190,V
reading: 12,V
